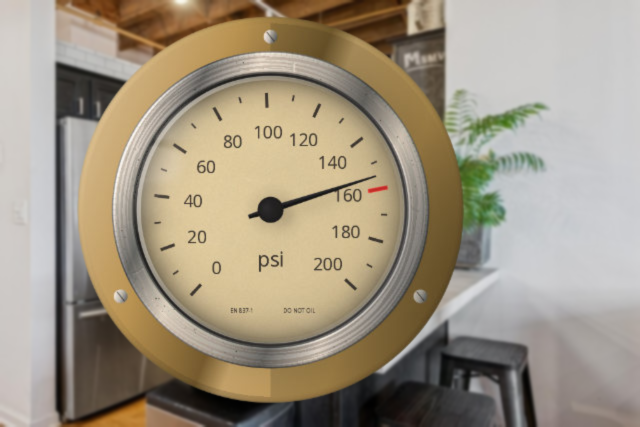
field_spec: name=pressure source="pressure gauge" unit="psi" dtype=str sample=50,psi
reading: 155,psi
